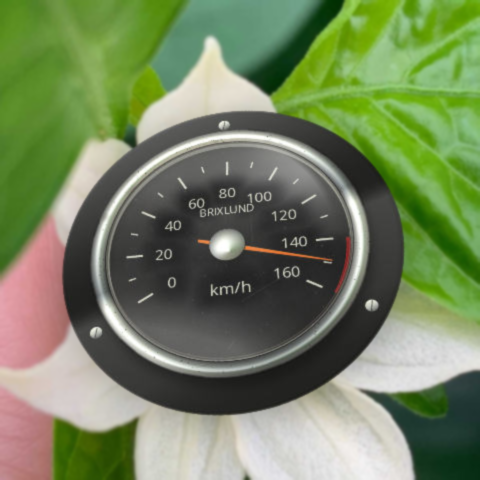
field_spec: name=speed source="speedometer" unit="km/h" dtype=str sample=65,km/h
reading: 150,km/h
